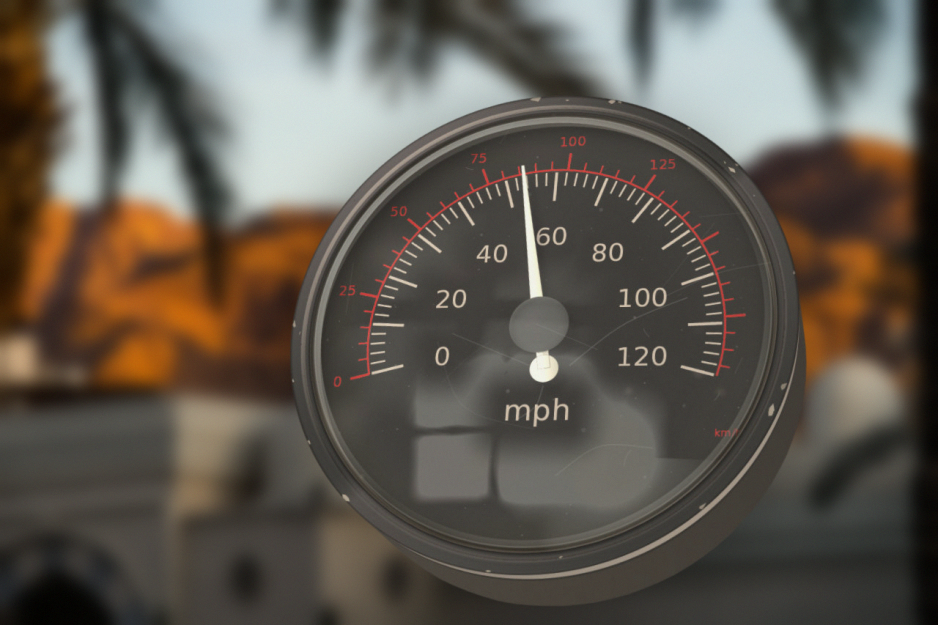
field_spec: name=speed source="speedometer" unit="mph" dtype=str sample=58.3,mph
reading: 54,mph
